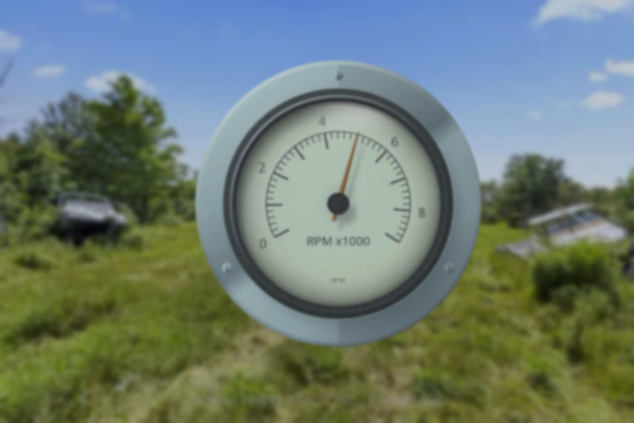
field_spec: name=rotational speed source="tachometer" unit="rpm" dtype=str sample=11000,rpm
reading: 5000,rpm
